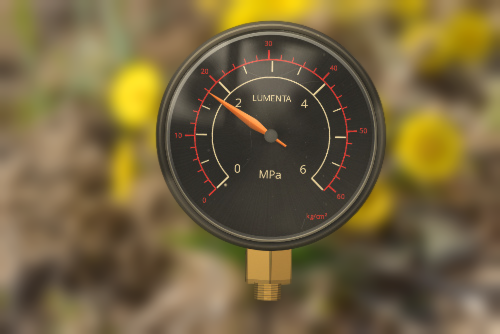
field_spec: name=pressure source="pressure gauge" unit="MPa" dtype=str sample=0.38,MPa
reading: 1.75,MPa
